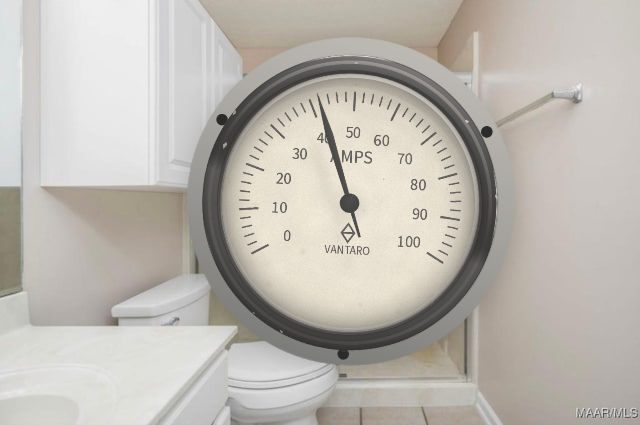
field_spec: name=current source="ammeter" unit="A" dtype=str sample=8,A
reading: 42,A
